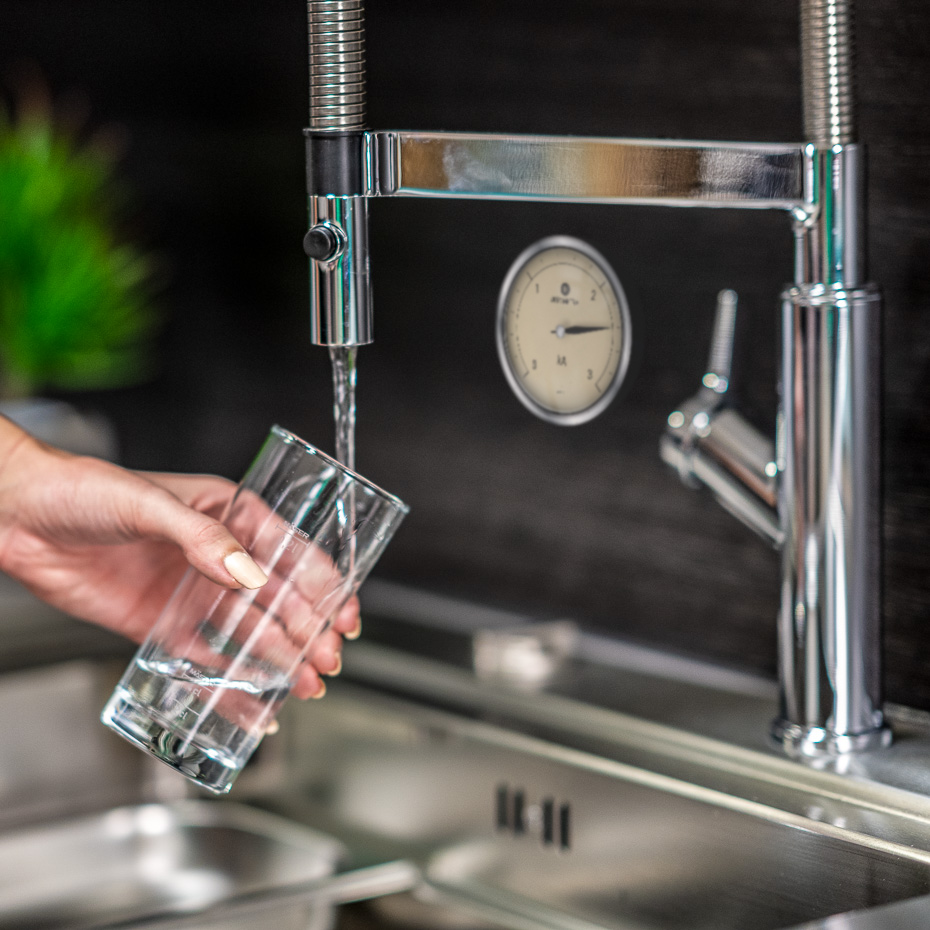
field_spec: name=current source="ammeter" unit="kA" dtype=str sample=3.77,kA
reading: 2.4,kA
